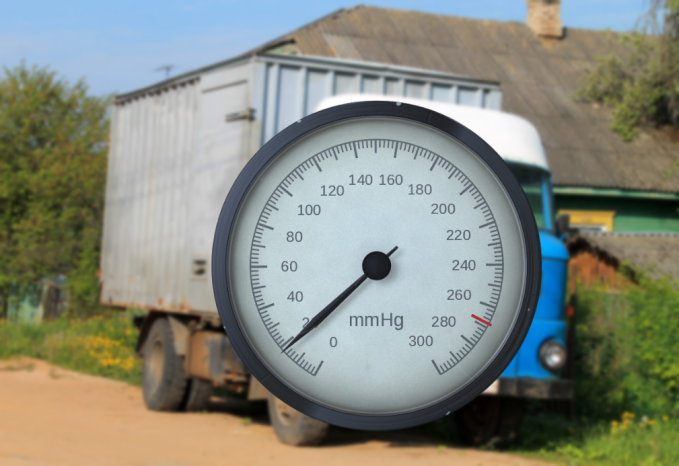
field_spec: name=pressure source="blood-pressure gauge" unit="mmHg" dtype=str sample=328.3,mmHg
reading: 18,mmHg
